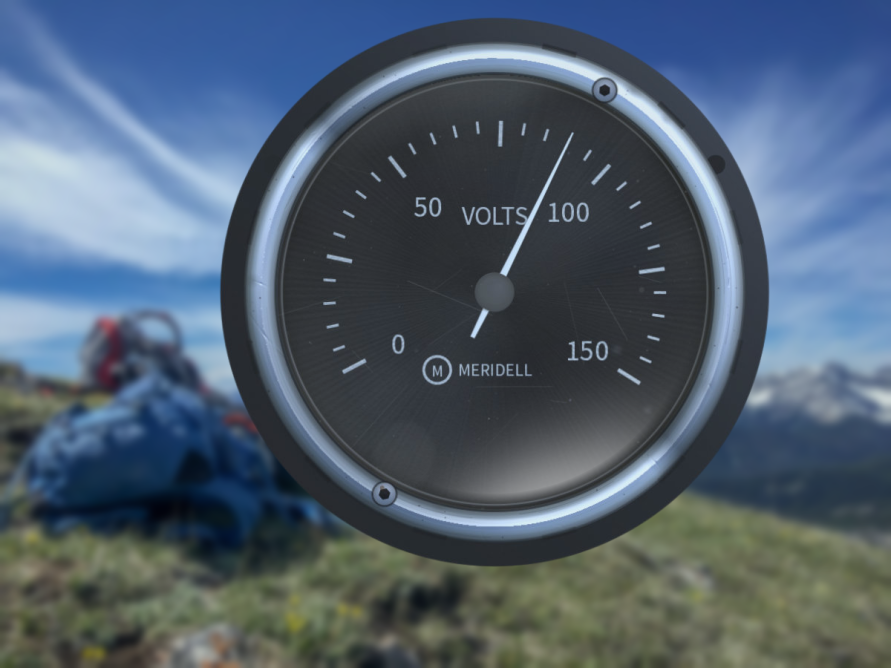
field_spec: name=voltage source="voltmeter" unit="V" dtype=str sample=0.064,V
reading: 90,V
